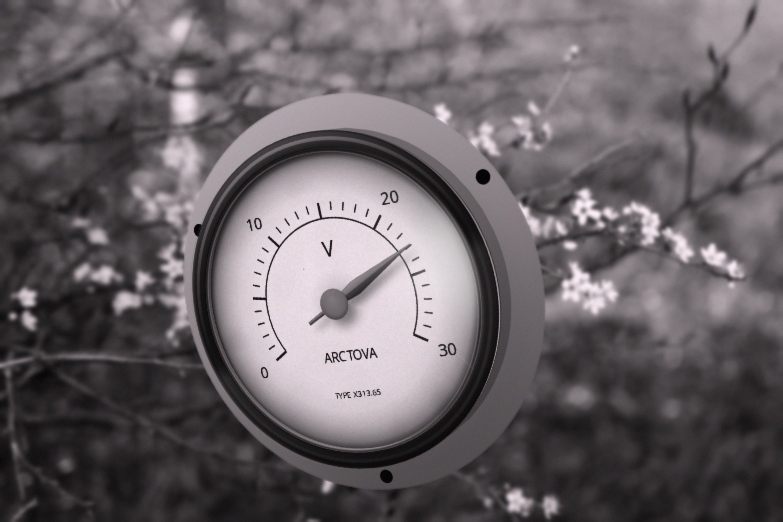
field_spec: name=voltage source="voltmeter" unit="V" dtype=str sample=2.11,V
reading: 23,V
